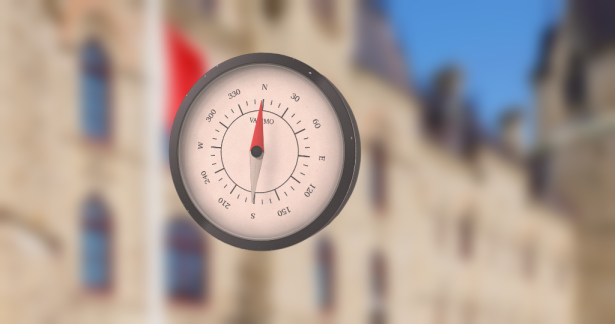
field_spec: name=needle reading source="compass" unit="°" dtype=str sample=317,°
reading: 0,°
